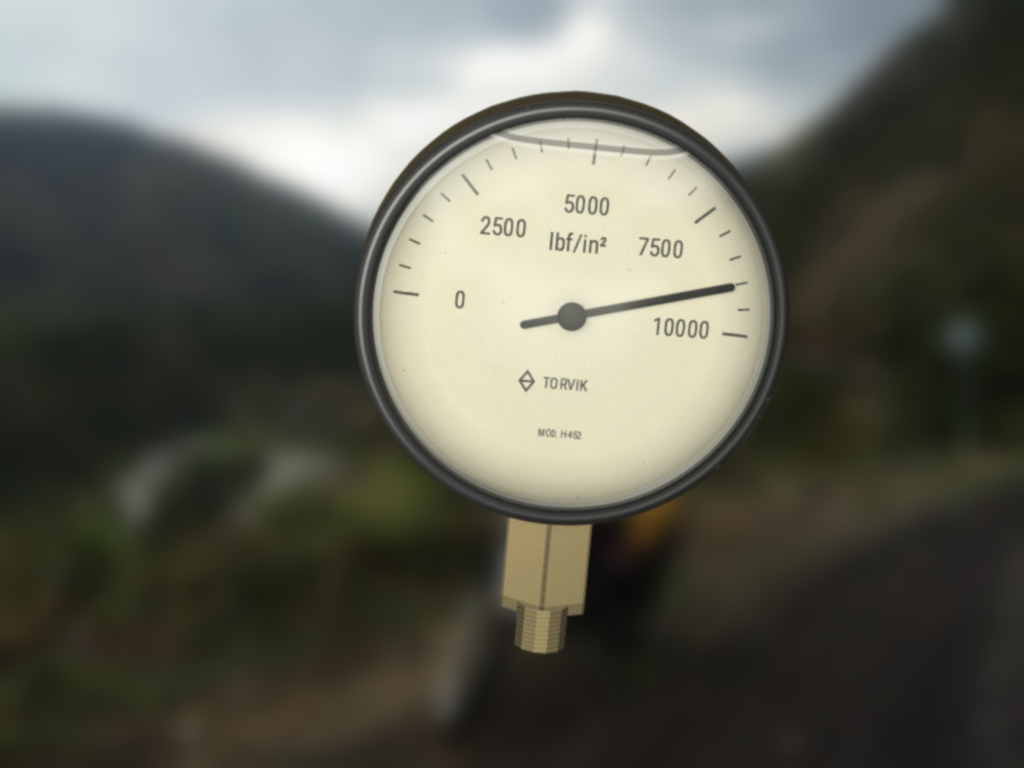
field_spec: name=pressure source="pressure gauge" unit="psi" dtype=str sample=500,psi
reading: 9000,psi
